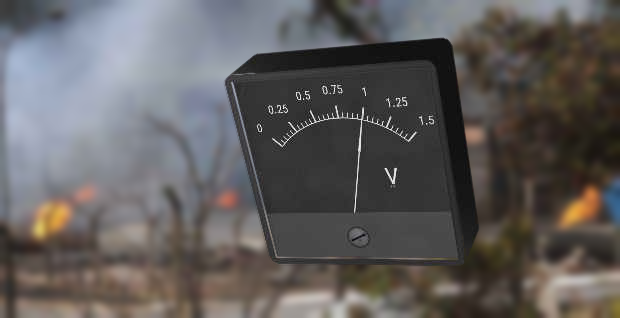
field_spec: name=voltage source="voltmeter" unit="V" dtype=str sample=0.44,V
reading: 1,V
